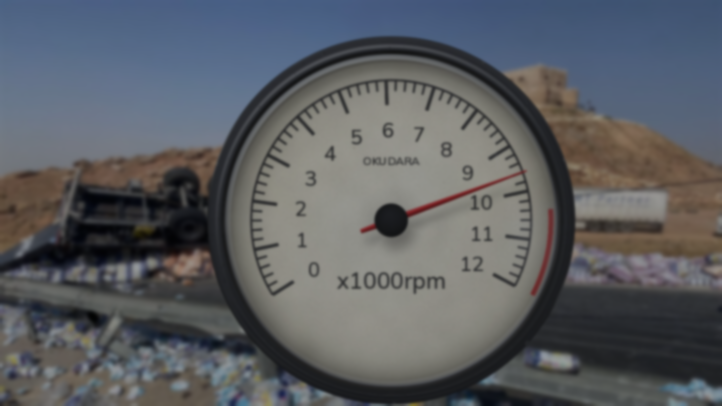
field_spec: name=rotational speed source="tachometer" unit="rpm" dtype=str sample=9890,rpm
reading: 9600,rpm
